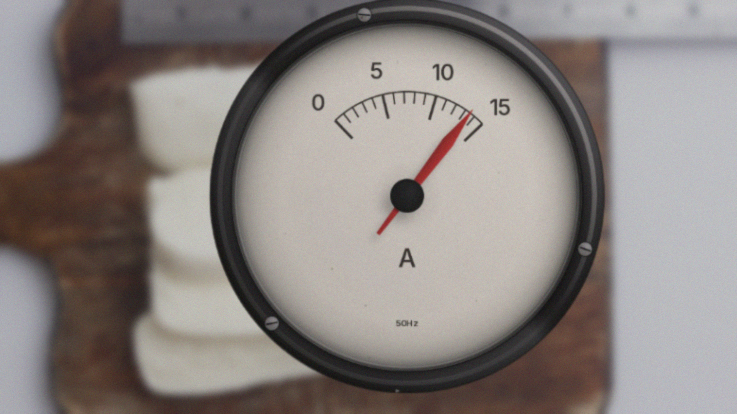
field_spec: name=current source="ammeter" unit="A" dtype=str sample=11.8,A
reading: 13.5,A
